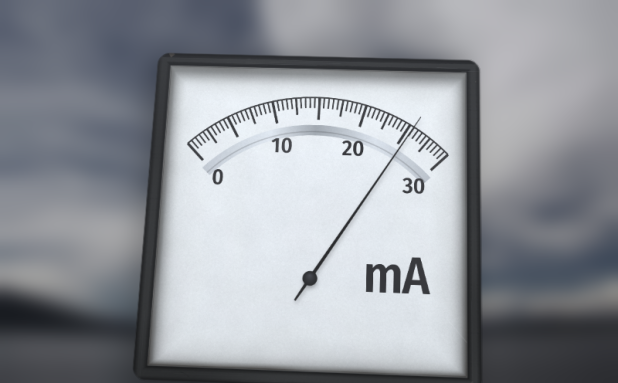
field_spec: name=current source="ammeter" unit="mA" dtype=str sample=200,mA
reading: 25.5,mA
